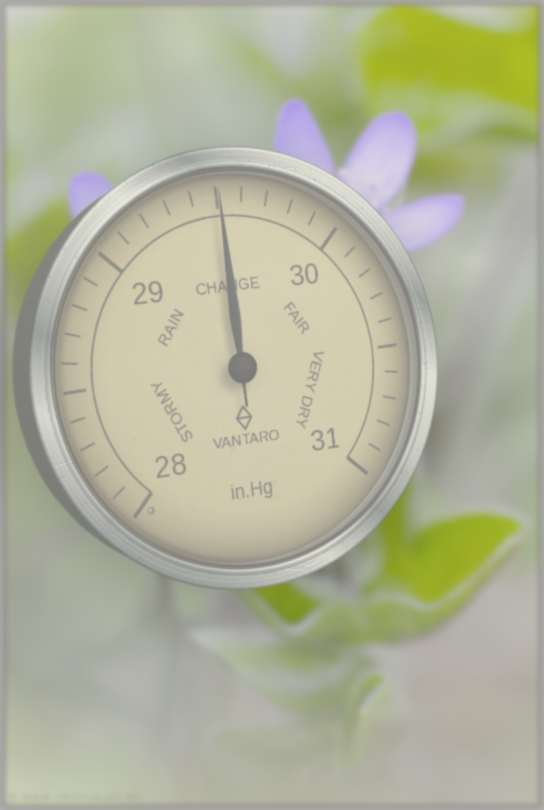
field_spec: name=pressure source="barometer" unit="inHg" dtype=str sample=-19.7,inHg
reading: 29.5,inHg
